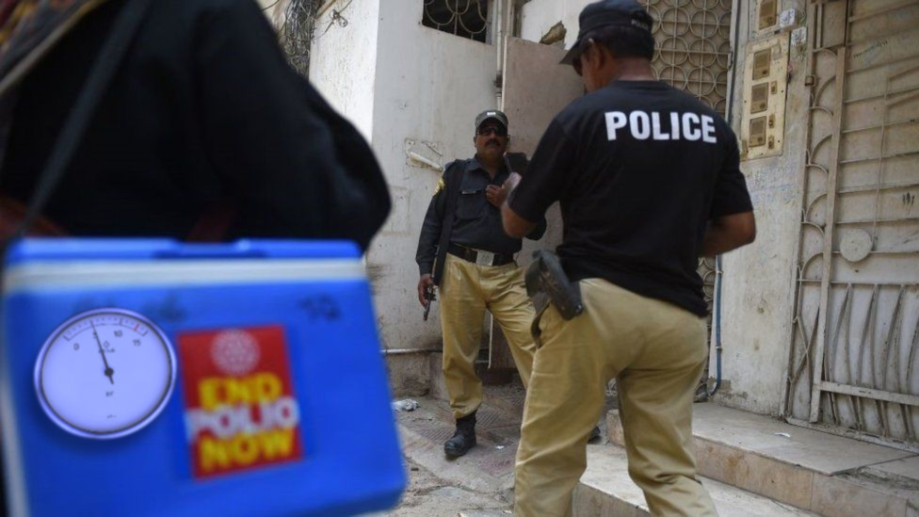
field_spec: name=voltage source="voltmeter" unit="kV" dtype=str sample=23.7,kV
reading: 5,kV
